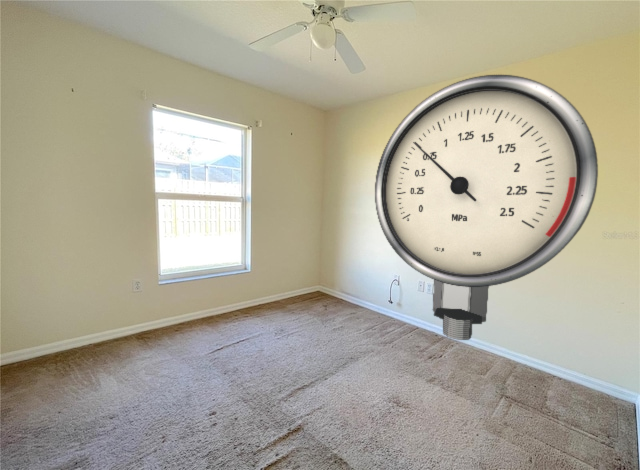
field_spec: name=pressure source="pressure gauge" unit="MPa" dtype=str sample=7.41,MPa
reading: 0.75,MPa
